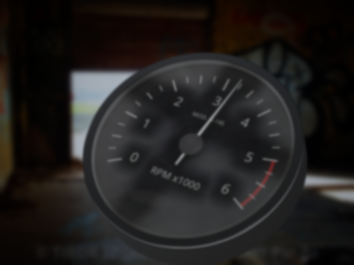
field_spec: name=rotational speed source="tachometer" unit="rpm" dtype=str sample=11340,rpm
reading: 3250,rpm
